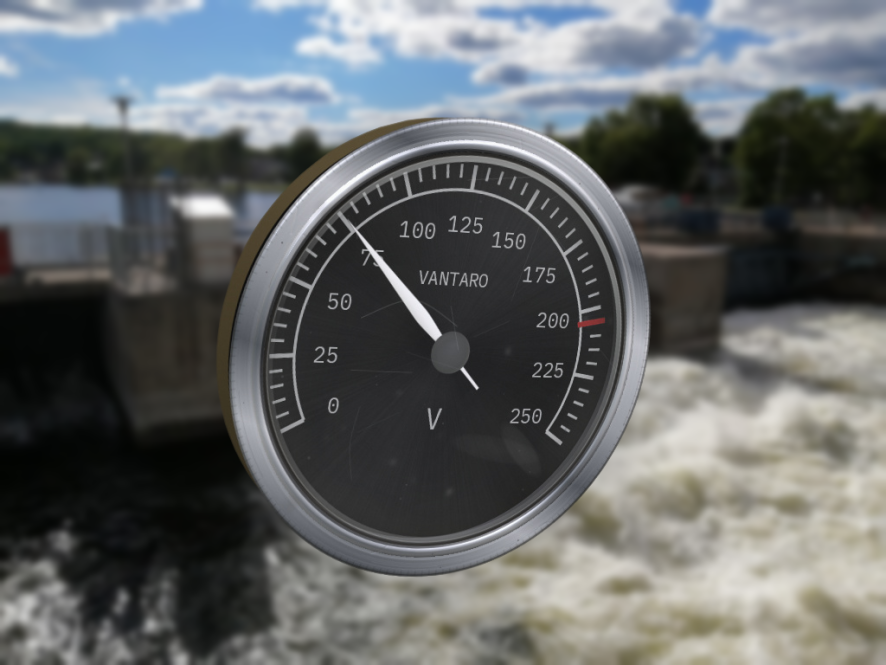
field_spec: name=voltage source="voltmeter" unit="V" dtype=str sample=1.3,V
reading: 75,V
